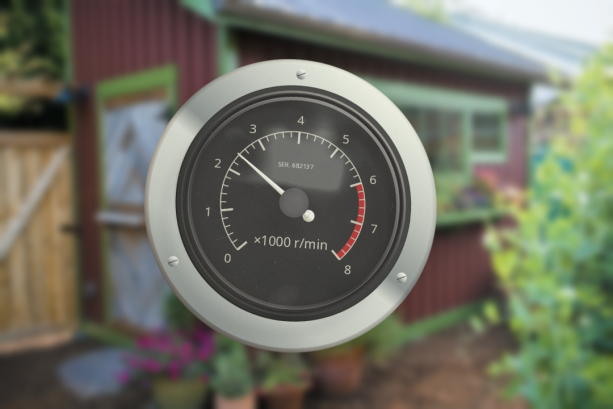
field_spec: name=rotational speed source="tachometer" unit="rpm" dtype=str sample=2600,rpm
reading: 2400,rpm
